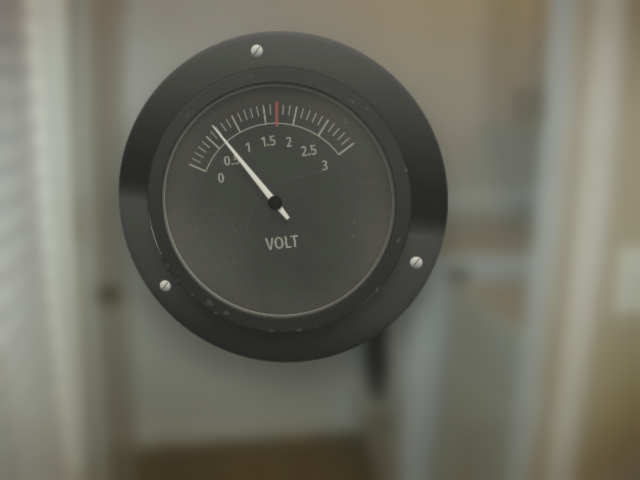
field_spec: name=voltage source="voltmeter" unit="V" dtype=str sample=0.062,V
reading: 0.7,V
